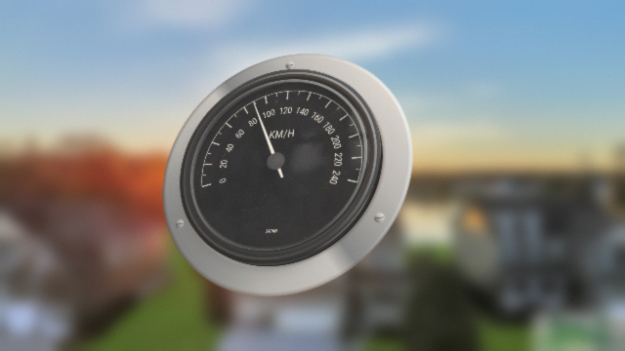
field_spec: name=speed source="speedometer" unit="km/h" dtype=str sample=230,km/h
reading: 90,km/h
